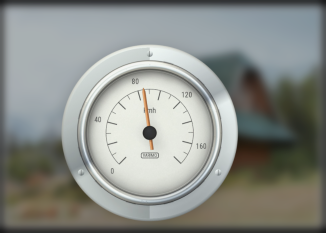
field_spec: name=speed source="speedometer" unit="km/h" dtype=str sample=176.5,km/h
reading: 85,km/h
